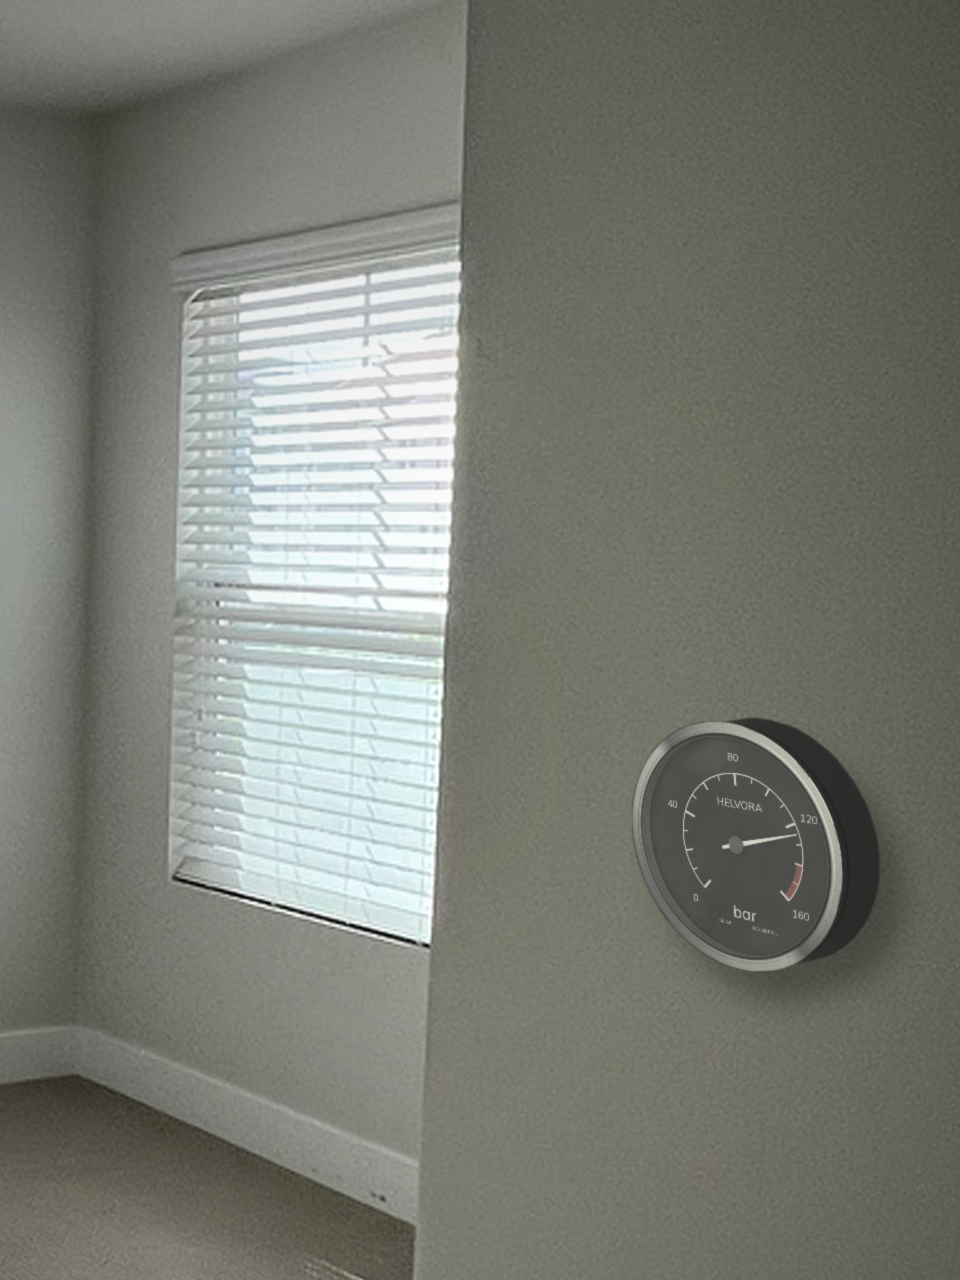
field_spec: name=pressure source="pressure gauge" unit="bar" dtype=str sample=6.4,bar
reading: 125,bar
